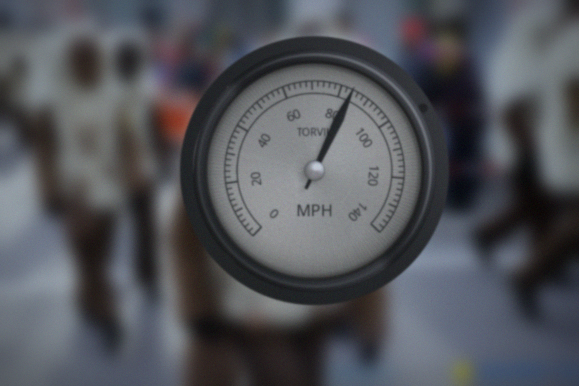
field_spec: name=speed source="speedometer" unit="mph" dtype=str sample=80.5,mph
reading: 84,mph
